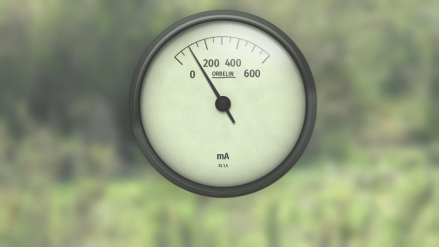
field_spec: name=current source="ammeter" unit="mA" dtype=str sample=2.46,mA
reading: 100,mA
